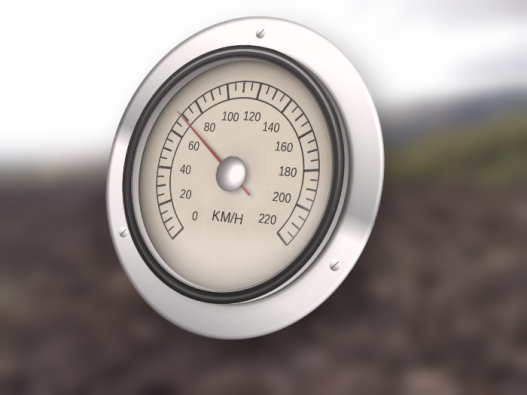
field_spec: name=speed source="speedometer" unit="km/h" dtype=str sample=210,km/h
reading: 70,km/h
